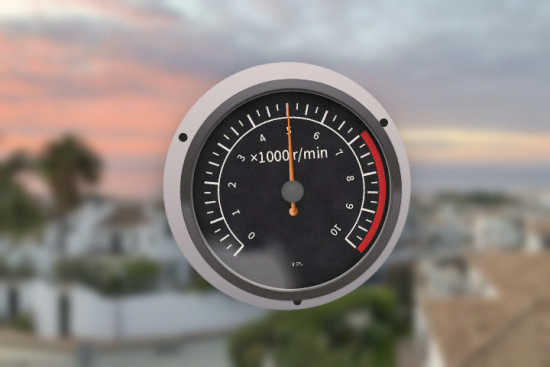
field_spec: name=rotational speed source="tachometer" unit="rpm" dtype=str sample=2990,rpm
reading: 5000,rpm
